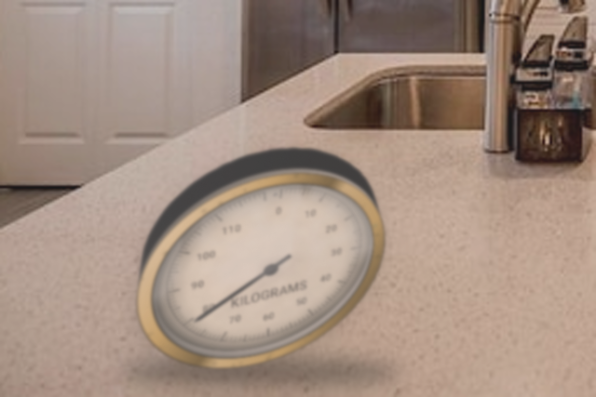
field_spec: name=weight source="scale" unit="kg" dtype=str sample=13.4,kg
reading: 80,kg
